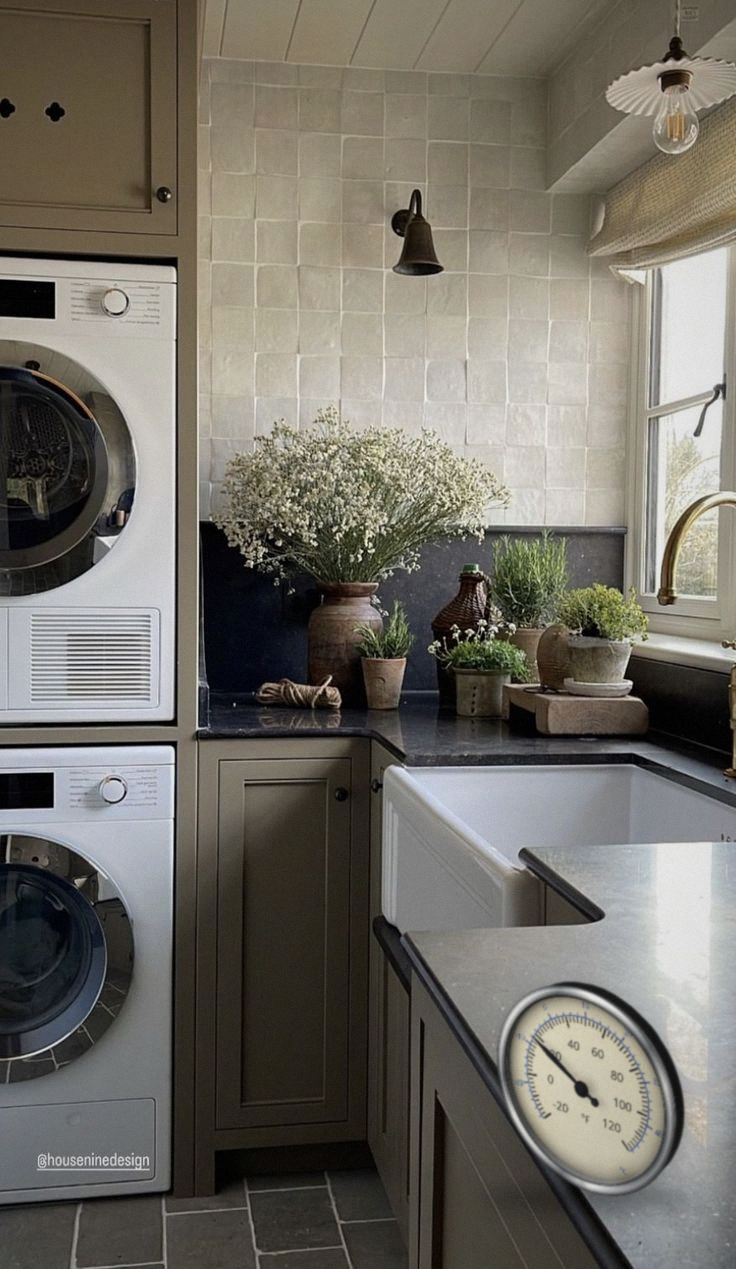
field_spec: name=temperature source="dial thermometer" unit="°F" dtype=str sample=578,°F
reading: 20,°F
